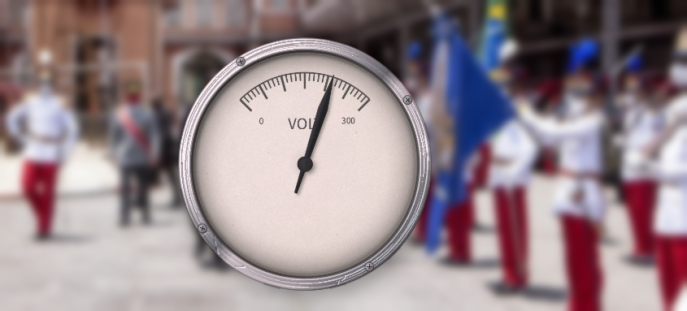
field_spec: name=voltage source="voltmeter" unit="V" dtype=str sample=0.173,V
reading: 210,V
